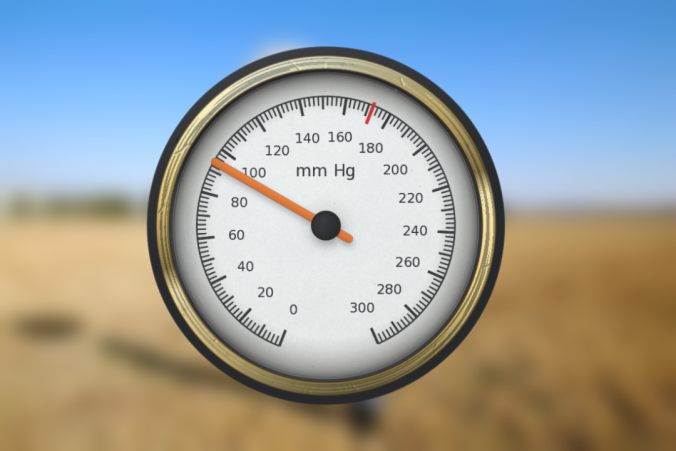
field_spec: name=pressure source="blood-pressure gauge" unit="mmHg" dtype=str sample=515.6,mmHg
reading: 94,mmHg
